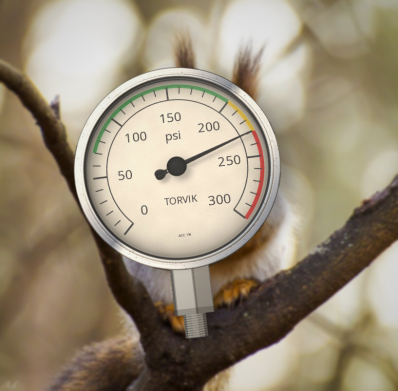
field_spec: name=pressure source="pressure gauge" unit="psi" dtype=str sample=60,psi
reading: 230,psi
